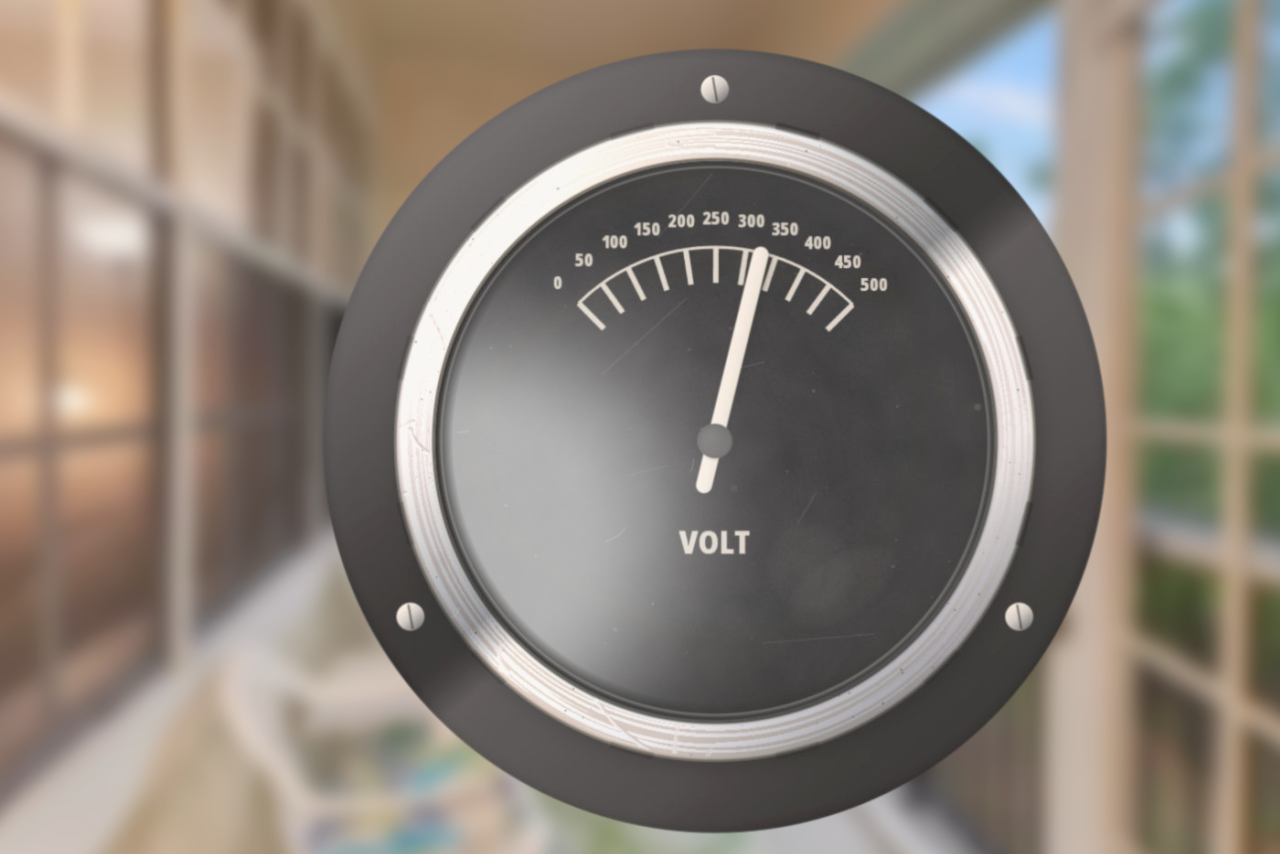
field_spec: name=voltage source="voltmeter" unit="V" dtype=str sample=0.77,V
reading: 325,V
